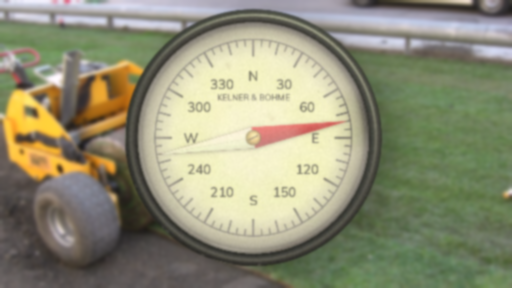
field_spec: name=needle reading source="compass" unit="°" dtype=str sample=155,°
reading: 80,°
